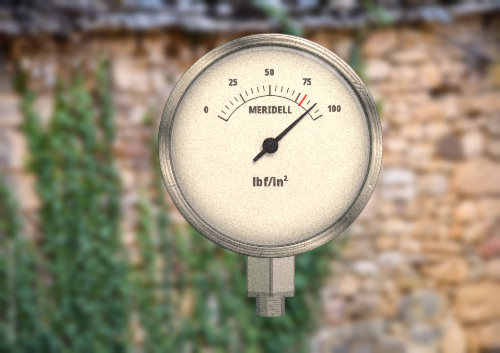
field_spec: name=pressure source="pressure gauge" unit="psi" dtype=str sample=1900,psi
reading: 90,psi
